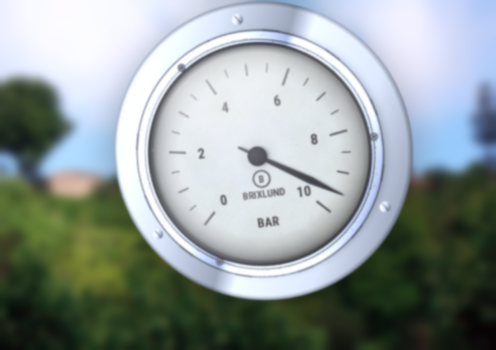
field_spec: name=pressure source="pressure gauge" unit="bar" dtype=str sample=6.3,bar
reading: 9.5,bar
